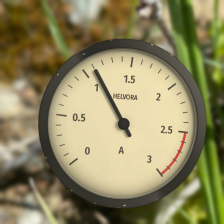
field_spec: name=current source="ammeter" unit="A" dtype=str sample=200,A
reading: 1.1,A
